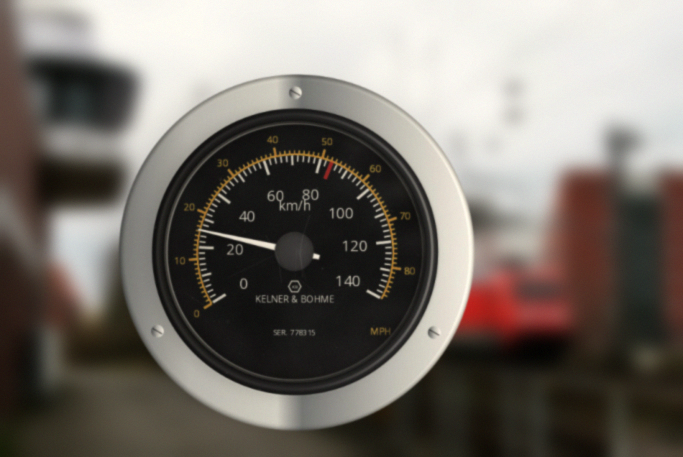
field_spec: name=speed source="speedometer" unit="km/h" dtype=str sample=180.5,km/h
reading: 26,km/h
